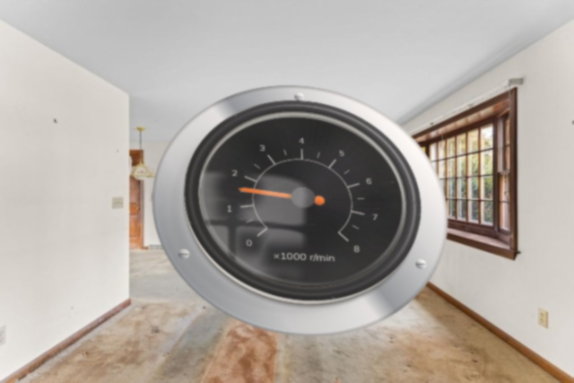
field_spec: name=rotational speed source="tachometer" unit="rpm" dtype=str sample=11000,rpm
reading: 1500,rpm
